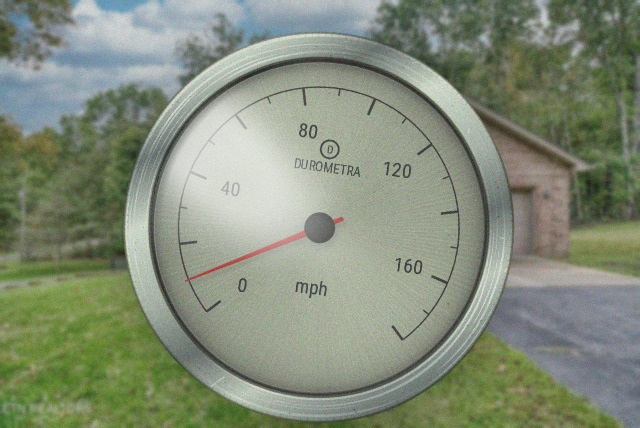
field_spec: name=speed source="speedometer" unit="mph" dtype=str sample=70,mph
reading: 10,mph
